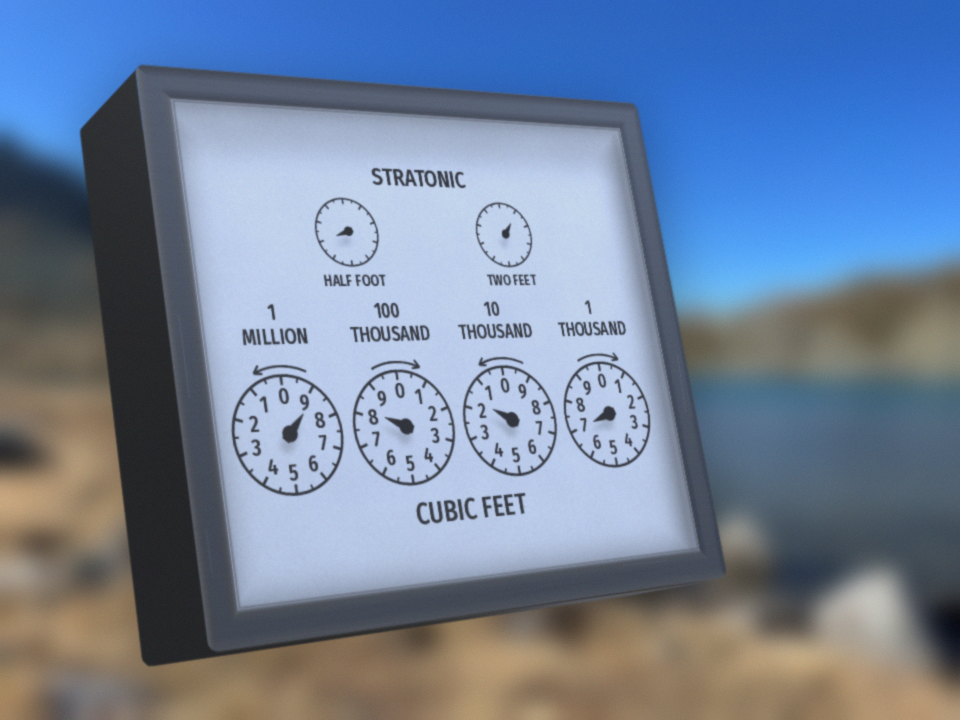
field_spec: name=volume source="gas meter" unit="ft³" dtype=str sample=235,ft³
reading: 881700,ft³
